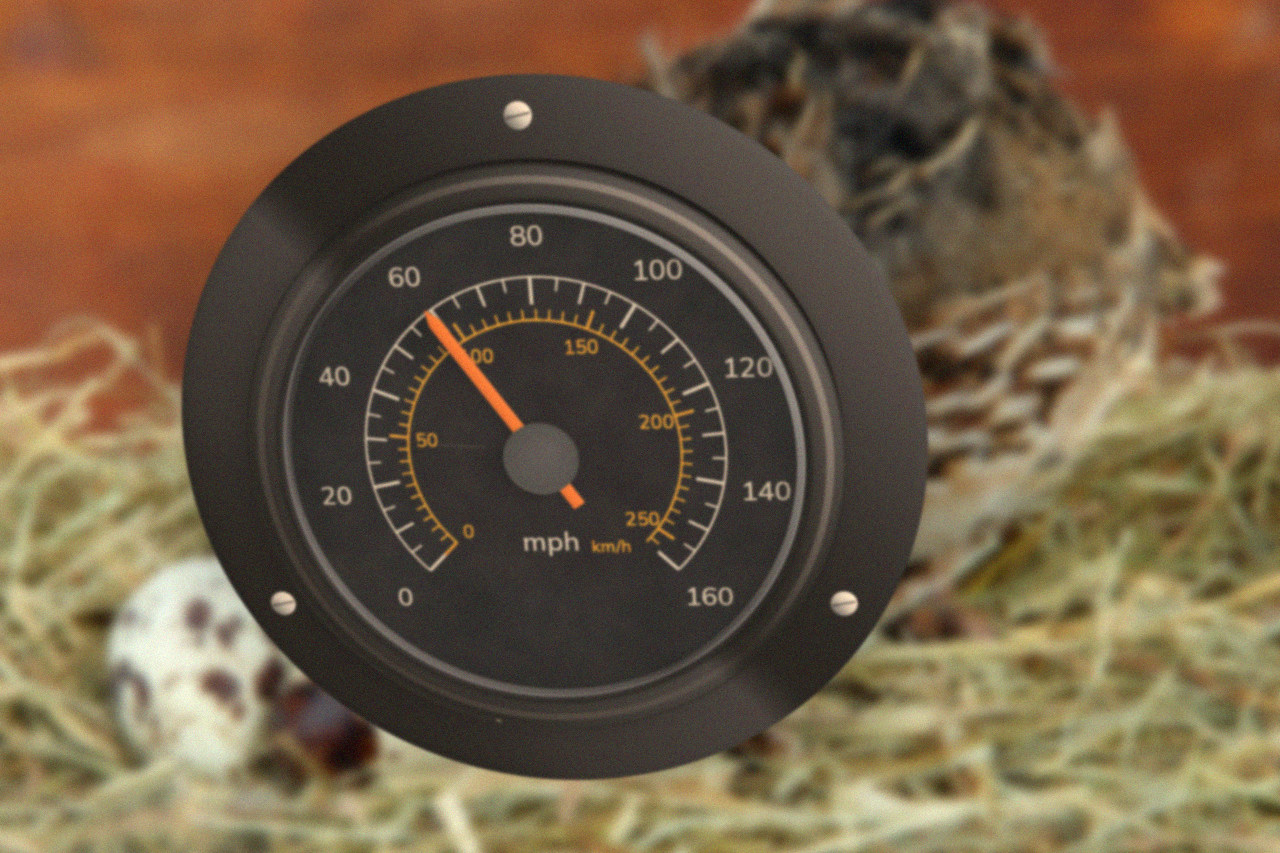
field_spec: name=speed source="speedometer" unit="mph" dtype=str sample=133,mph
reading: 60,mph
